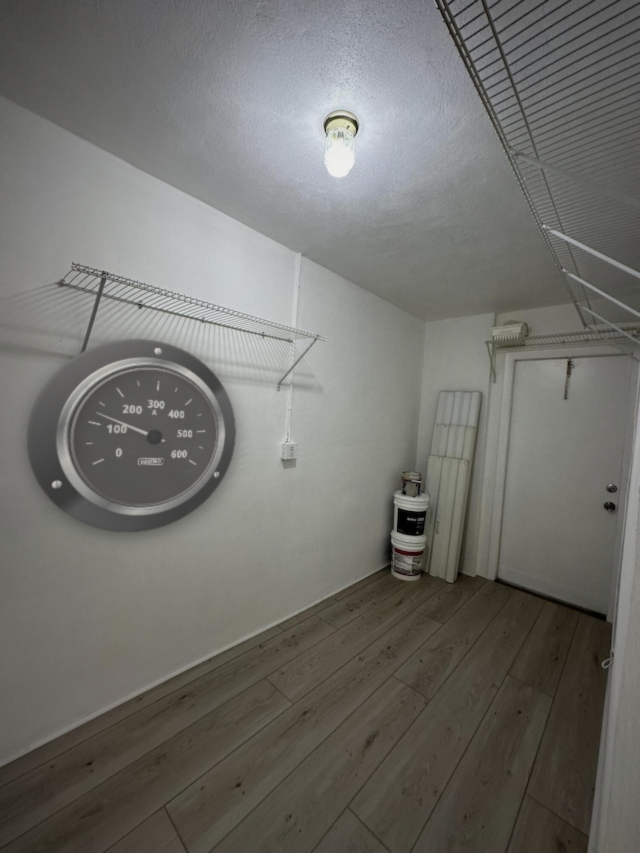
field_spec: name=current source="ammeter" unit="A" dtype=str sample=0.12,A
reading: 125,A
